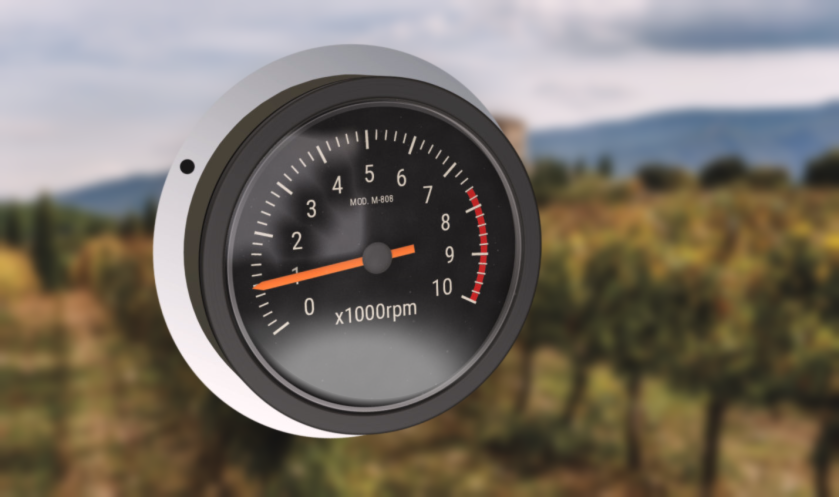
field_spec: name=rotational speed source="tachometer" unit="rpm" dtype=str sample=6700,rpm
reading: 1000,rpm
